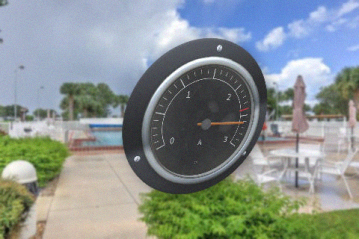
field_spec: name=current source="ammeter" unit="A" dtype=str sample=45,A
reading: 2.6,A
